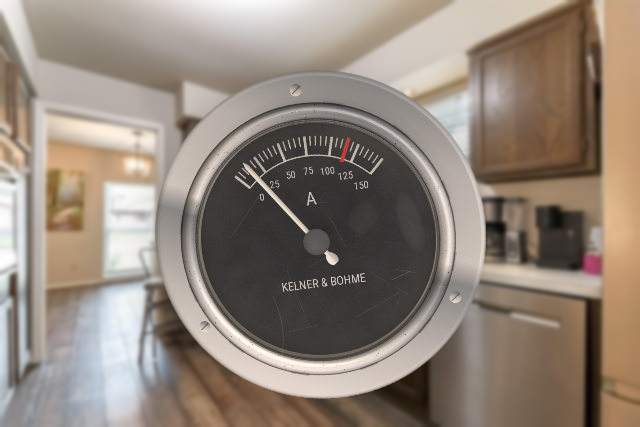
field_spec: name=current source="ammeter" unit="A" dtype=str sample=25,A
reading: 15,A
